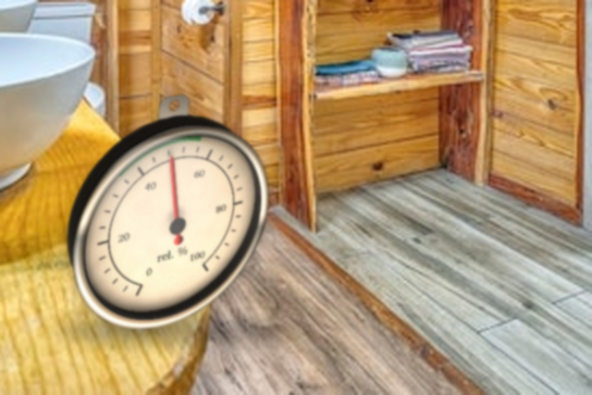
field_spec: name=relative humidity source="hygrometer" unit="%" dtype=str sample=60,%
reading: 48,%
